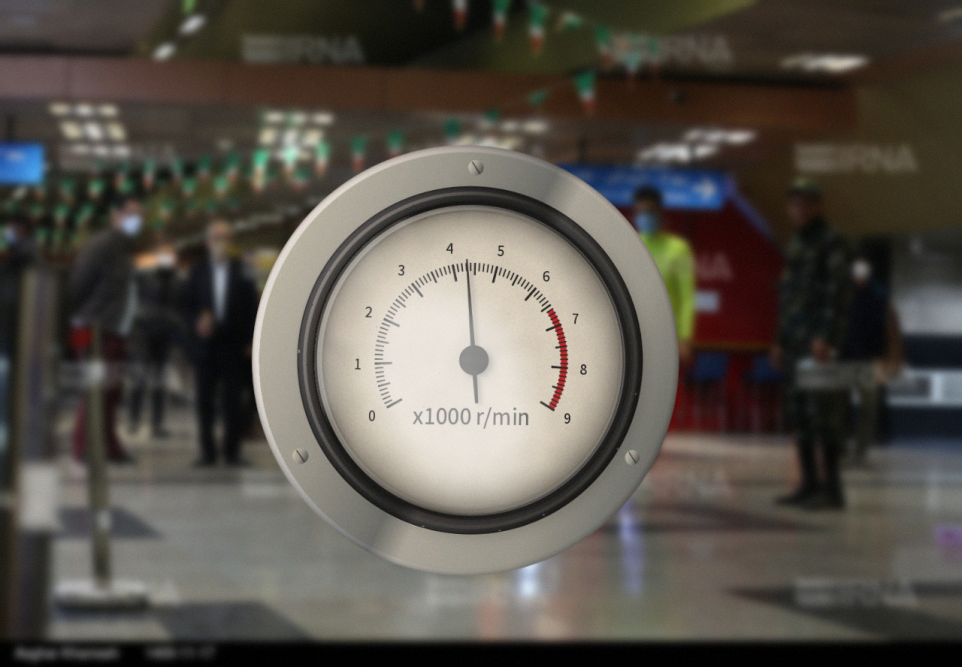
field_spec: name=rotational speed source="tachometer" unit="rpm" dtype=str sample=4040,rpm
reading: 4300,rpm
